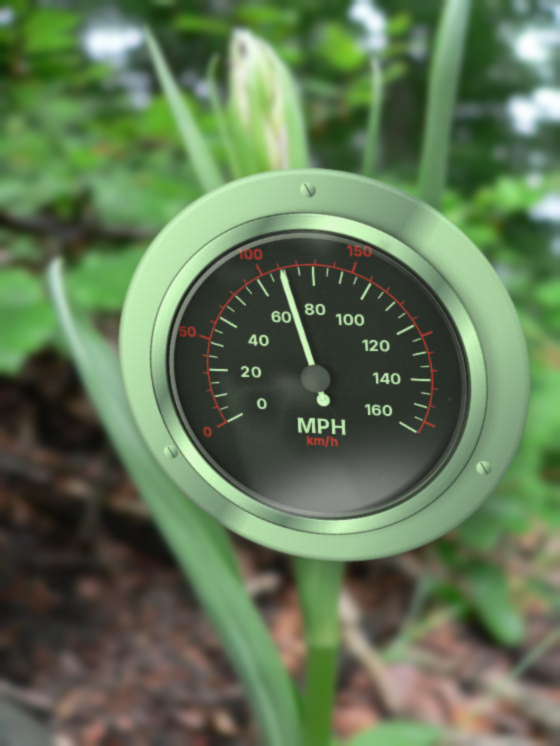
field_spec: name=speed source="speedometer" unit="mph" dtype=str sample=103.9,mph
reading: 70,mph
